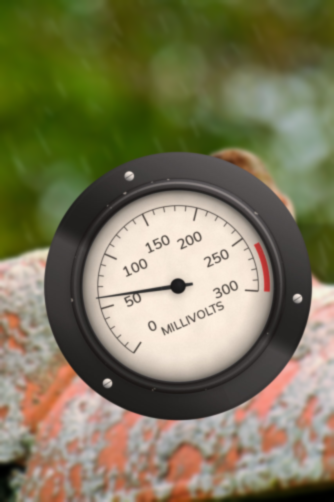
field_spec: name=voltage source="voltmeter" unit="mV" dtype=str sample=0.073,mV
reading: 60,mV
